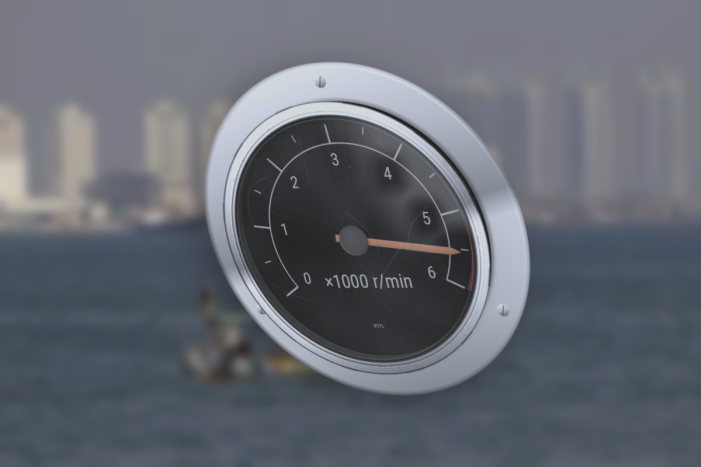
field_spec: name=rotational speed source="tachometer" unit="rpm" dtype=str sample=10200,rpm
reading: 5500,rpm
